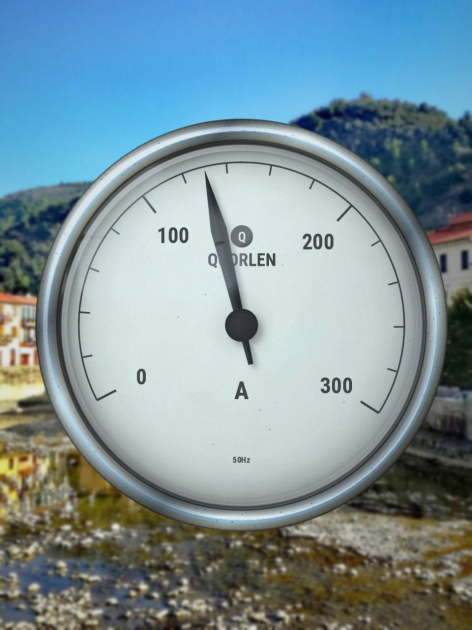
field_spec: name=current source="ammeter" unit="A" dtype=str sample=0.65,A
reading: 130,A
